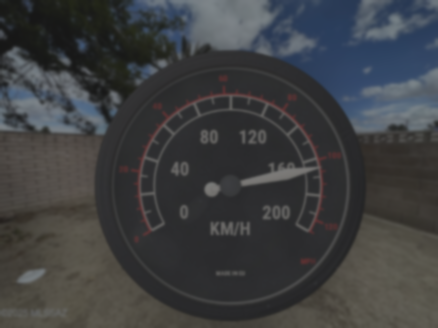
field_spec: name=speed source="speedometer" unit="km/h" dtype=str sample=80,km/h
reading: 165,km/h
